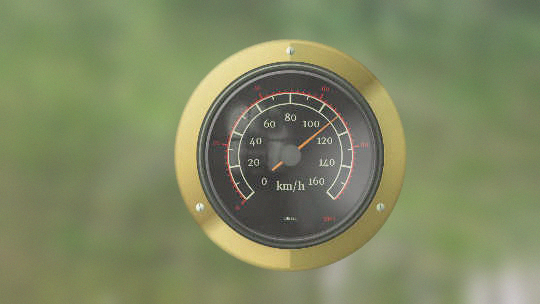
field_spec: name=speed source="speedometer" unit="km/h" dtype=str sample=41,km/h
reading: 110,km/h
